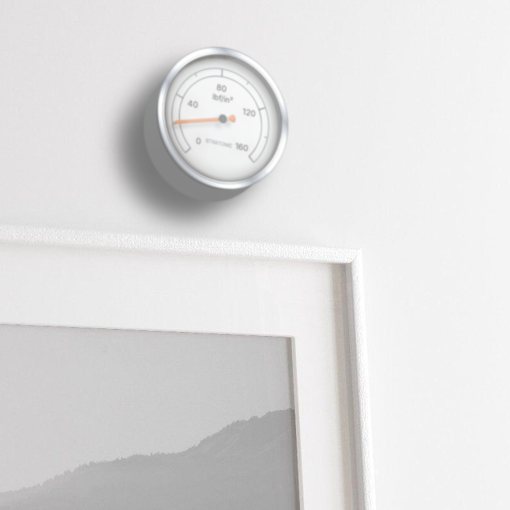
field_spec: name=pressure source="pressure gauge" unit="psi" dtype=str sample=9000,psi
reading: 20,psi
